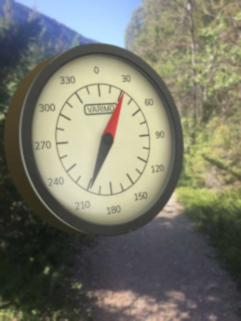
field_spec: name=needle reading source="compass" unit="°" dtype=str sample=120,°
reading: 30,°
